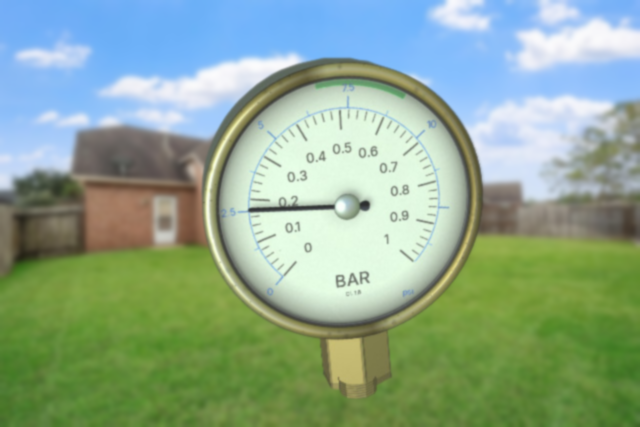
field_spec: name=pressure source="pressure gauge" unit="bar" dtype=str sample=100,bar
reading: 0.18,bar
